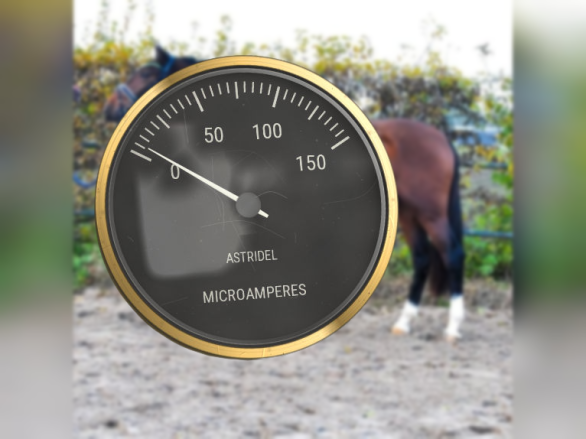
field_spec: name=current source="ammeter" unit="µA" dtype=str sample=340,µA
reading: 5,µA
